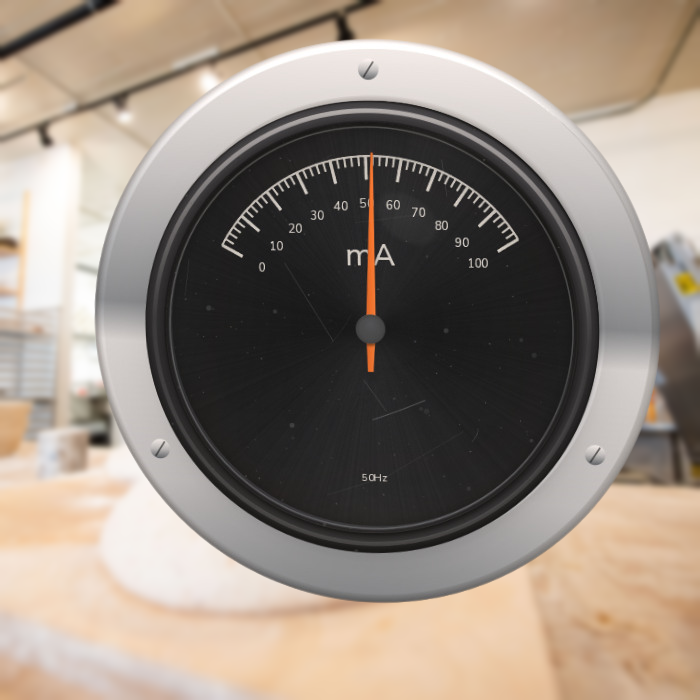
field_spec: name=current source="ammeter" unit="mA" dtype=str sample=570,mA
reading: 52,mA
